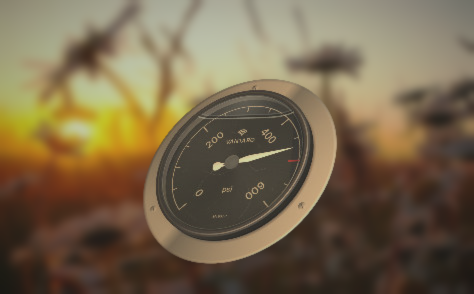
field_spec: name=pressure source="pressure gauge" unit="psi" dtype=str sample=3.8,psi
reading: 475,psi
